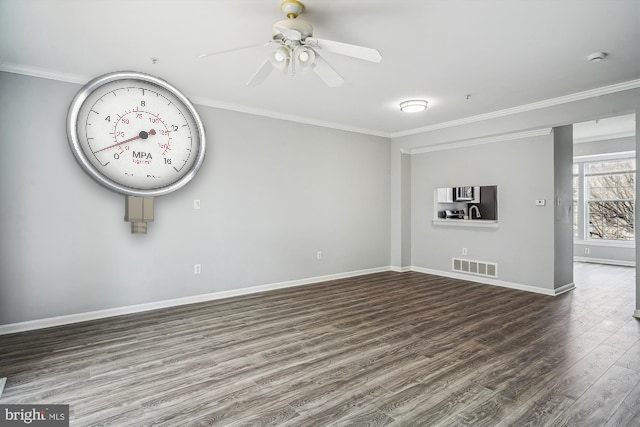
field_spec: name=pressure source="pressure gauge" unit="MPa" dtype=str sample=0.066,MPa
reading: 1,MPa
